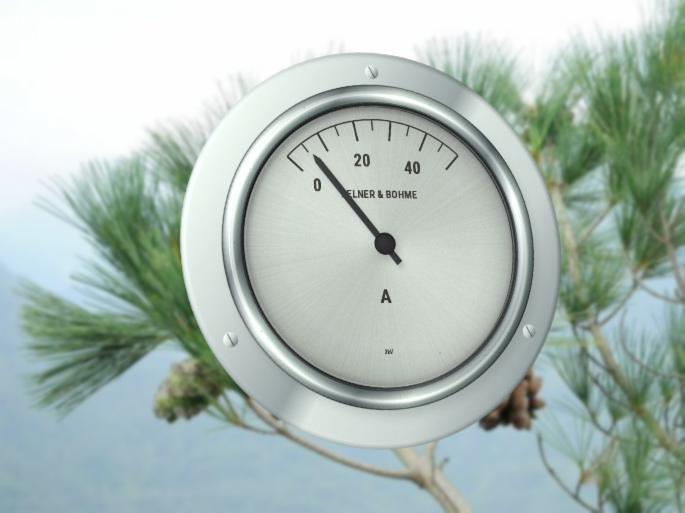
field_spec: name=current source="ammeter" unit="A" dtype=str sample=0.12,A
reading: 5,A
